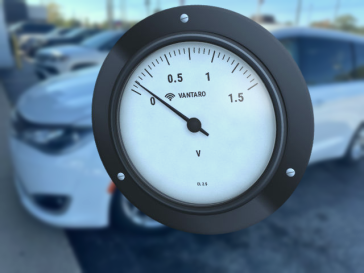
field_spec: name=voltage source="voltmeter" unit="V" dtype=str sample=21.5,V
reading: 0.1,V
